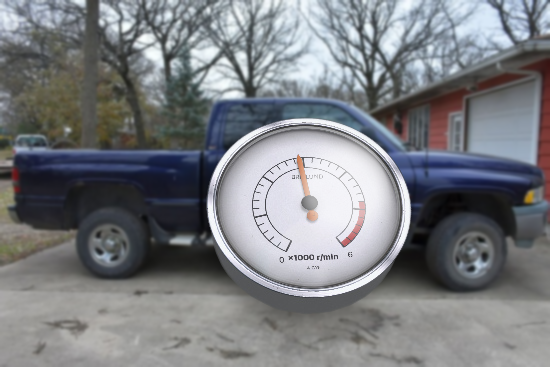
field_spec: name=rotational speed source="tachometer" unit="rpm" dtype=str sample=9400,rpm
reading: 2900,rpm
